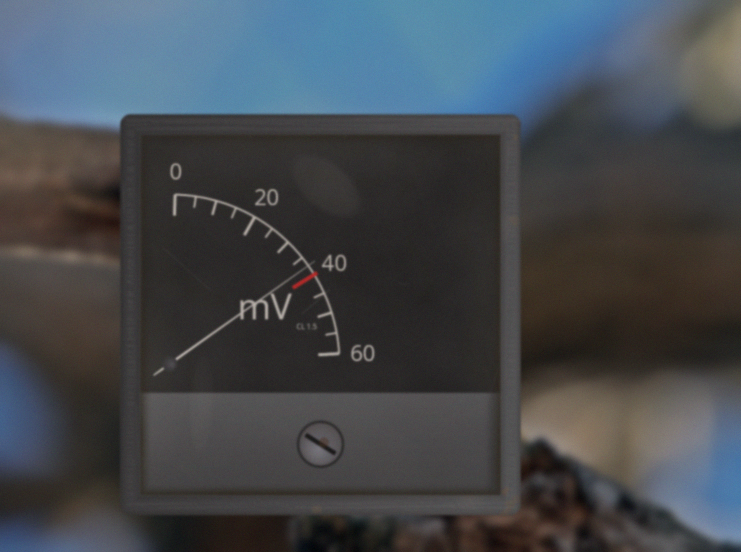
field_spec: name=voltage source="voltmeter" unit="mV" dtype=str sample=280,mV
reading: 37.5,mV
